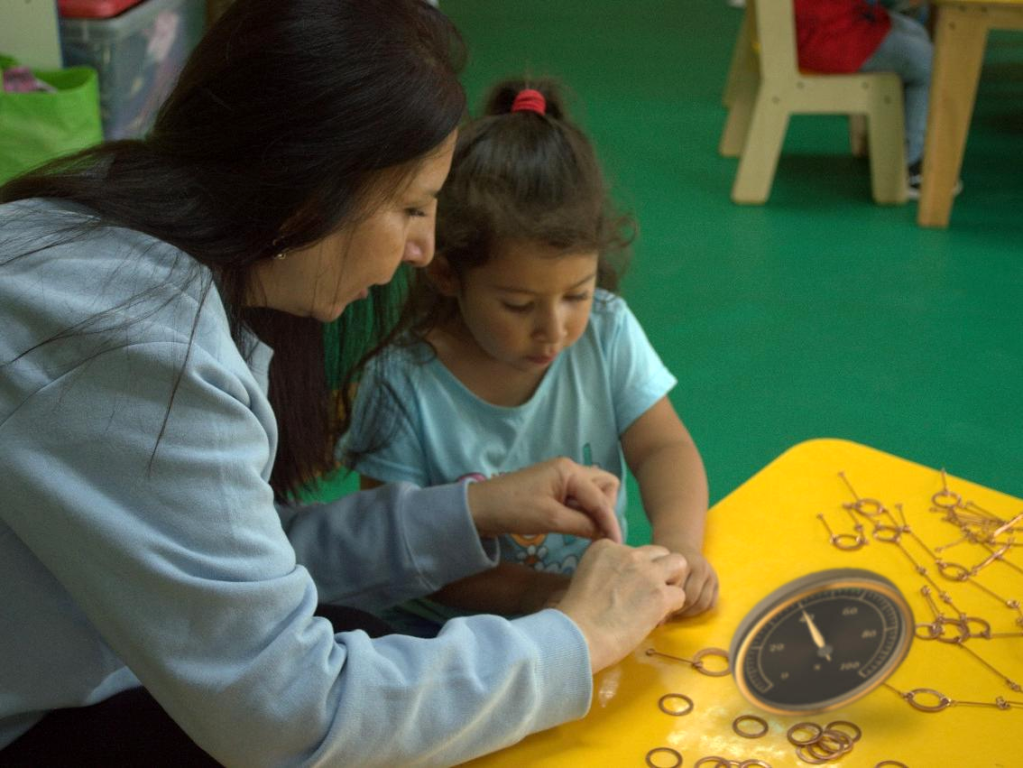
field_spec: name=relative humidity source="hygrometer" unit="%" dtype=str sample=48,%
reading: 40,%
